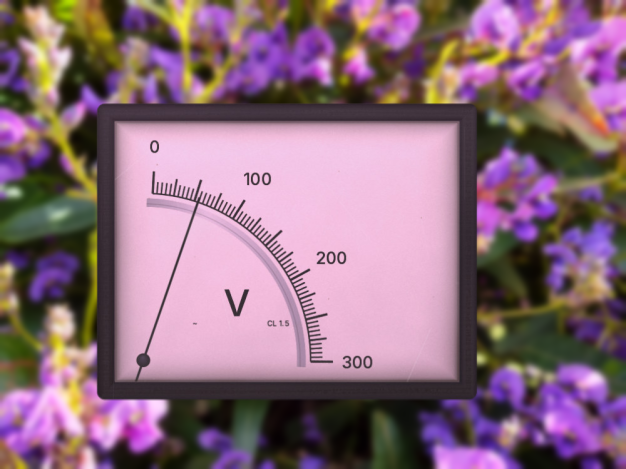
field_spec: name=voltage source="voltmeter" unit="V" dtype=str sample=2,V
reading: 55,V
